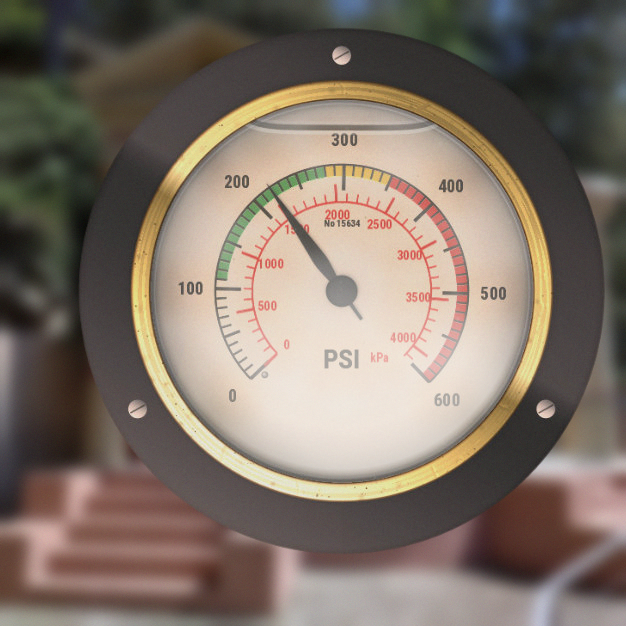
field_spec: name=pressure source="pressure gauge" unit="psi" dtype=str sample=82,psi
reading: 220,psi
